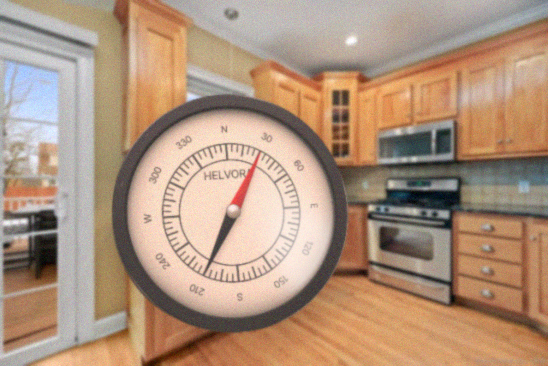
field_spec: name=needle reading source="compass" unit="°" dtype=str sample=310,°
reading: 30,°
